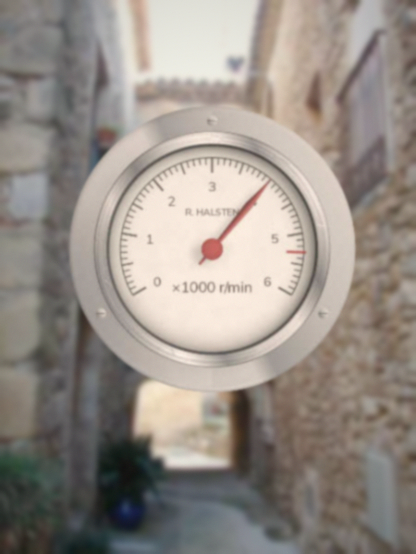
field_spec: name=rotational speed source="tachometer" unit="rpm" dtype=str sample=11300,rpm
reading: 4000,rpm
